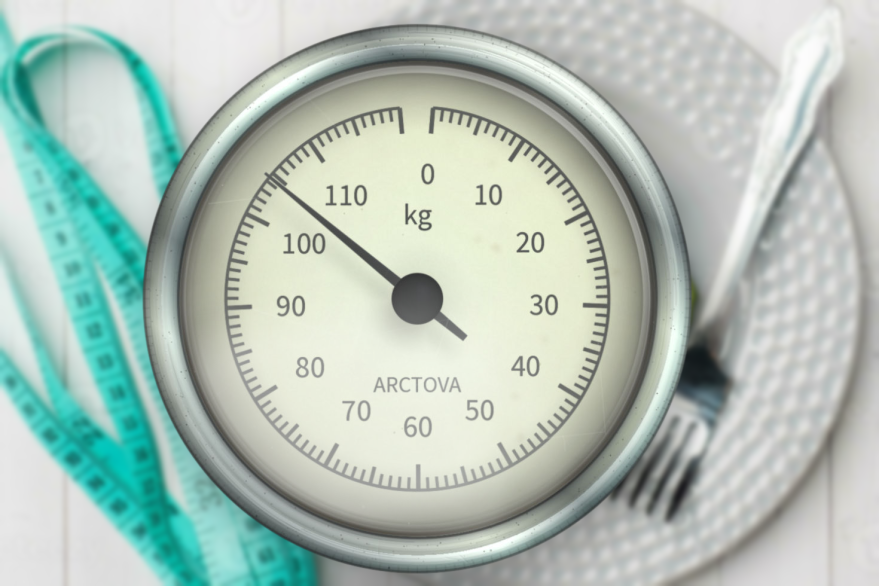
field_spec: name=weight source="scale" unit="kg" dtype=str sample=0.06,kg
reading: 104.5,kg
